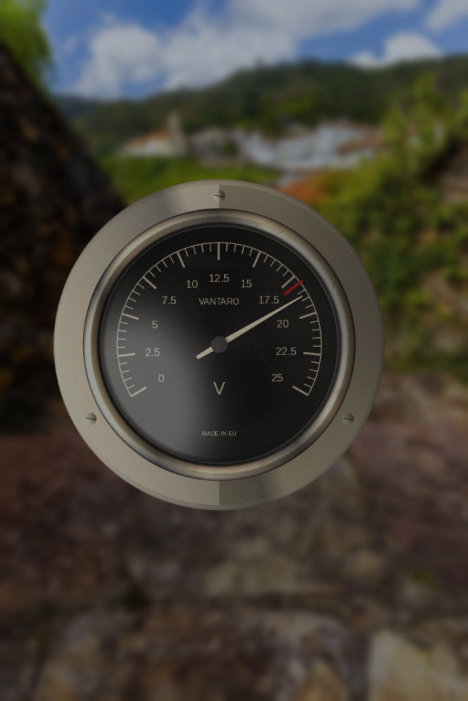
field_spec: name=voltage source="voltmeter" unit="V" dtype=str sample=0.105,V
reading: 18.75,V
